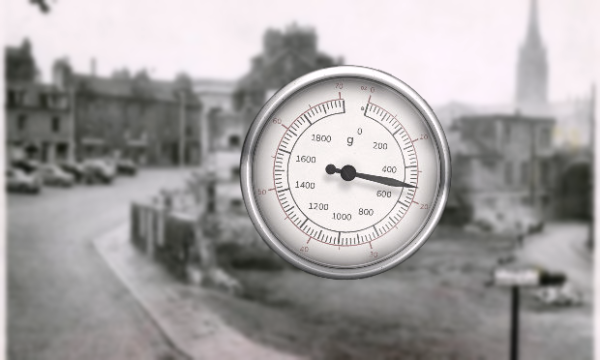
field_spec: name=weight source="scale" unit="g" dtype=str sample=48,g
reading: 500,g
